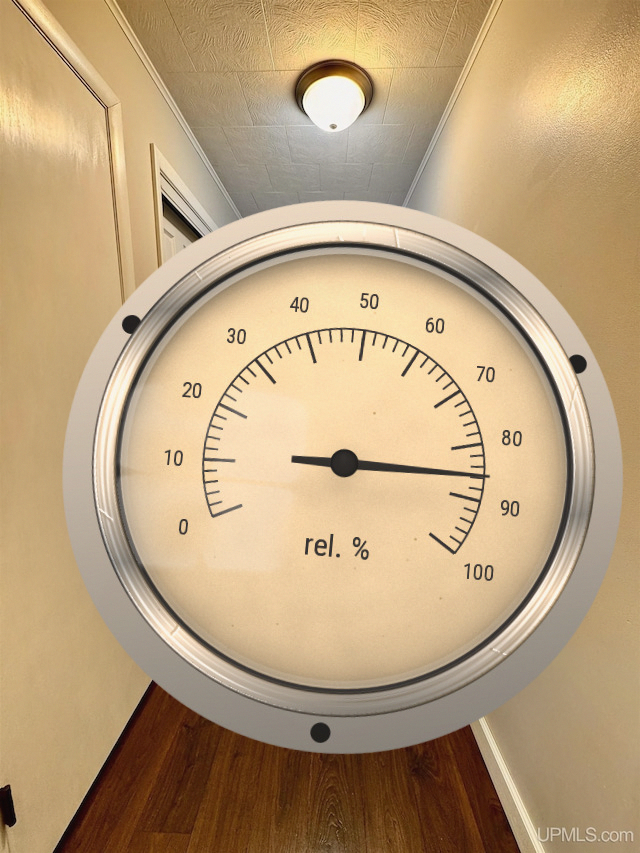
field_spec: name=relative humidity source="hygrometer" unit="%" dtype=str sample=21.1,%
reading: 86,%
